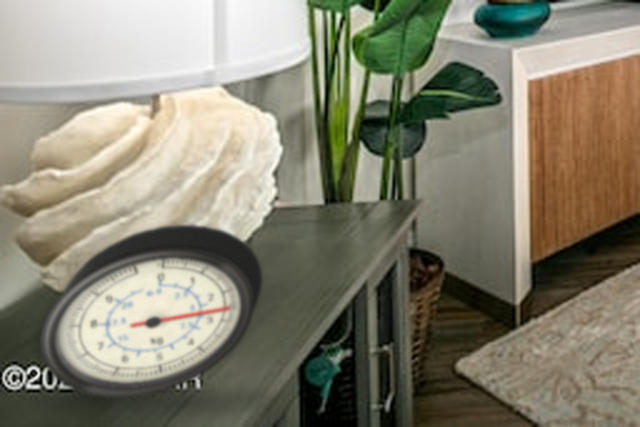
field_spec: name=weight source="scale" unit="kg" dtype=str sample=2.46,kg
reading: 2.5,kg
